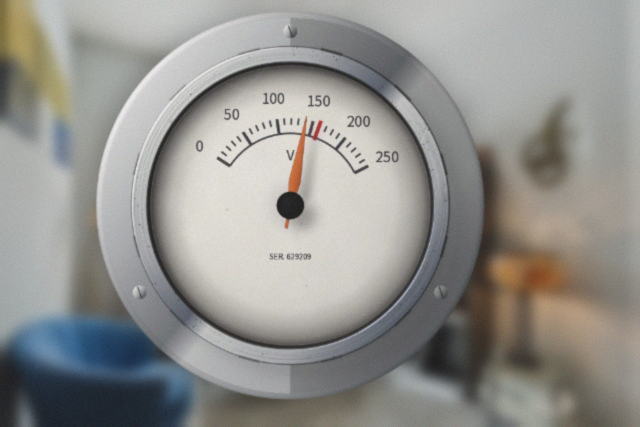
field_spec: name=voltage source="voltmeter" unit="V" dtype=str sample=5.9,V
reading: 140,V
